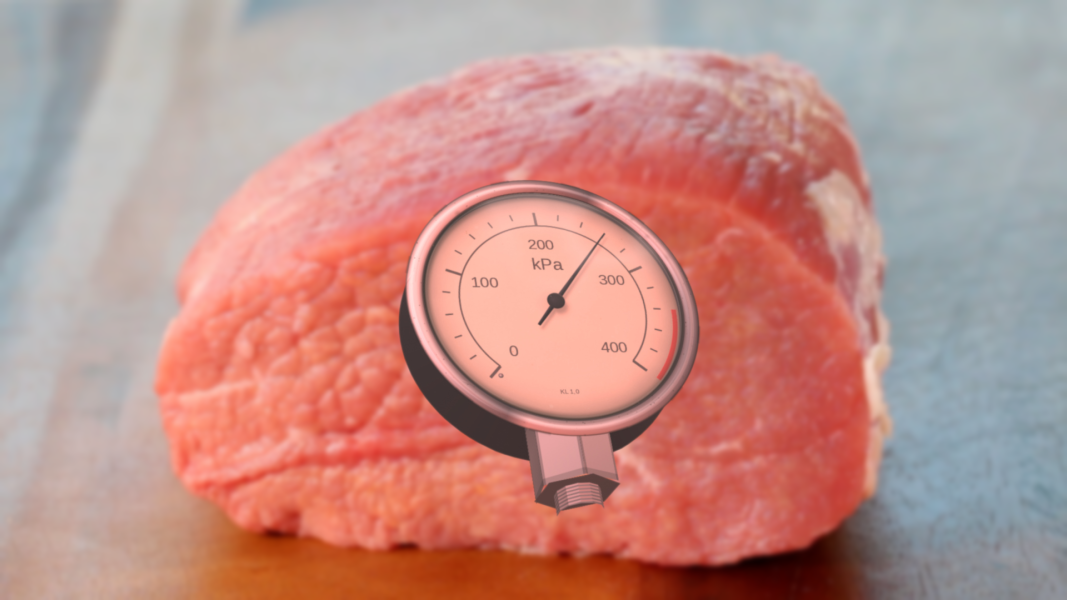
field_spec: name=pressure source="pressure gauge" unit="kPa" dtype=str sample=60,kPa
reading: 260,kPa
